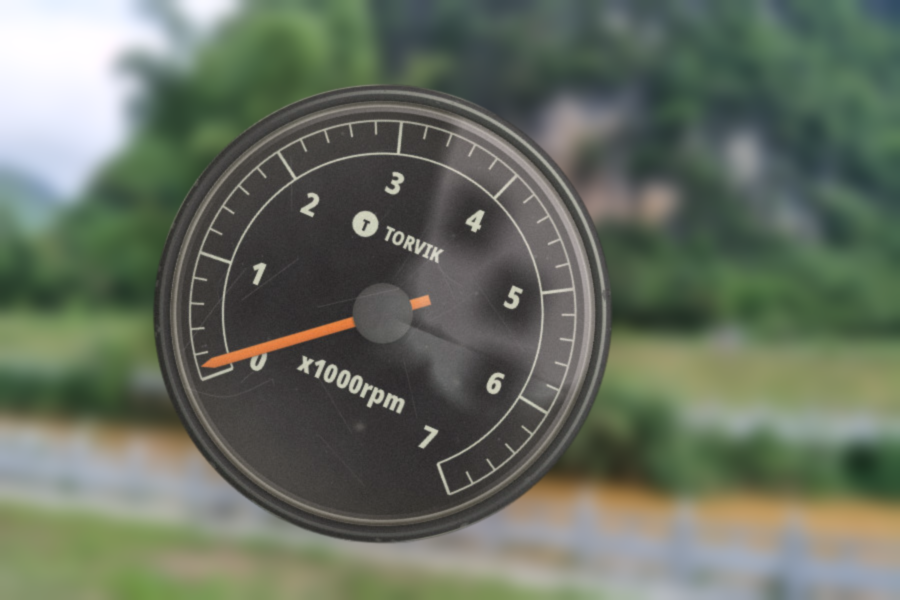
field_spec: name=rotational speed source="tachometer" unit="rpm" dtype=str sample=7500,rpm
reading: 100,rpm
